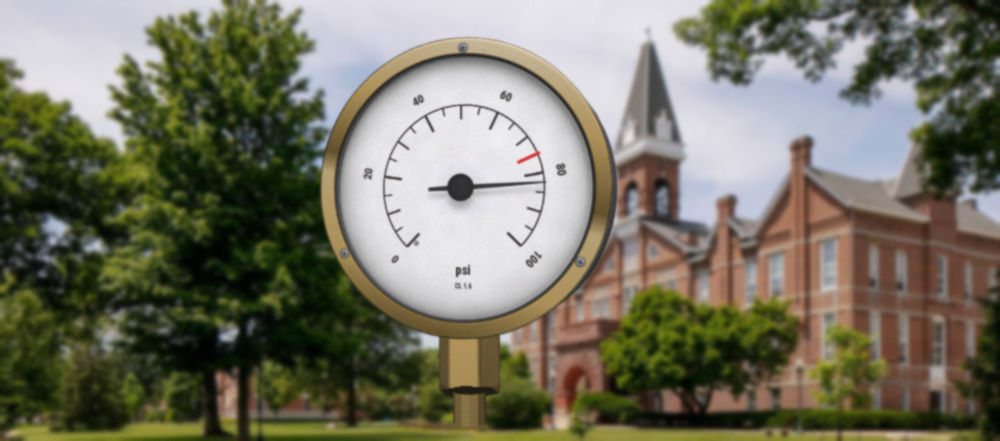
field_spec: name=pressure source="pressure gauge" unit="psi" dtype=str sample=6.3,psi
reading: 82.5,psi
